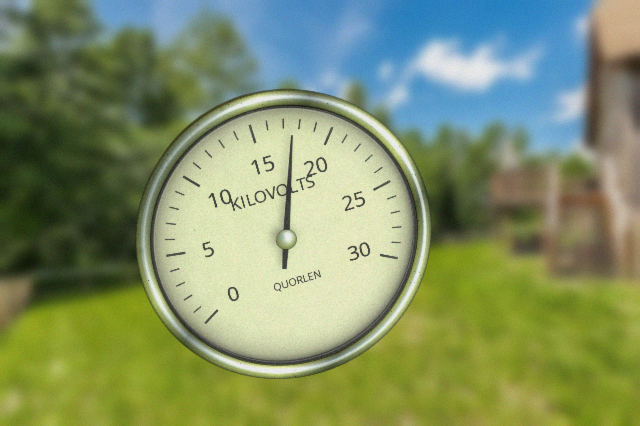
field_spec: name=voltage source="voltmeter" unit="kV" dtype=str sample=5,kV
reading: 17.5,kV
